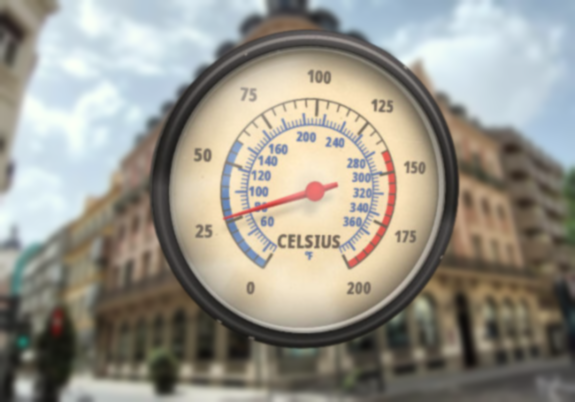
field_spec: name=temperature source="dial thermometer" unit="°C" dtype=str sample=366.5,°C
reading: 27.5,°C
